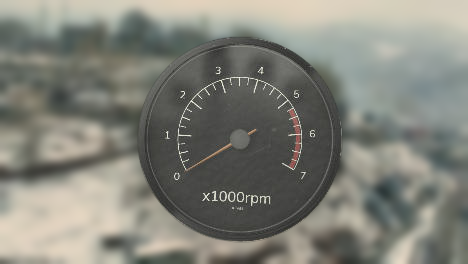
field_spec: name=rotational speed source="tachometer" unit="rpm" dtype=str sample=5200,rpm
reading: 0,rpm
